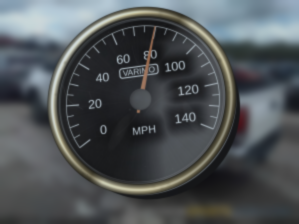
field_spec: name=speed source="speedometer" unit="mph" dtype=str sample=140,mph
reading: 80,mph
